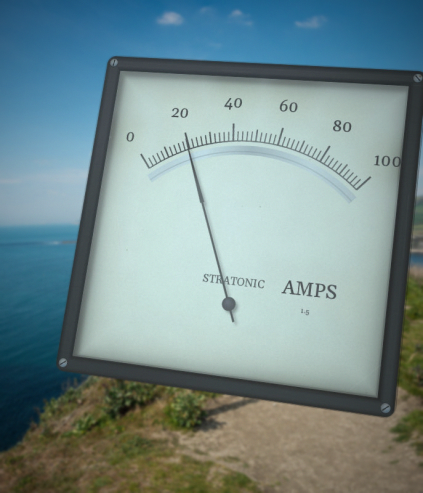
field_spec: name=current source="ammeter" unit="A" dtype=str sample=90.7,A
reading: 20,A
